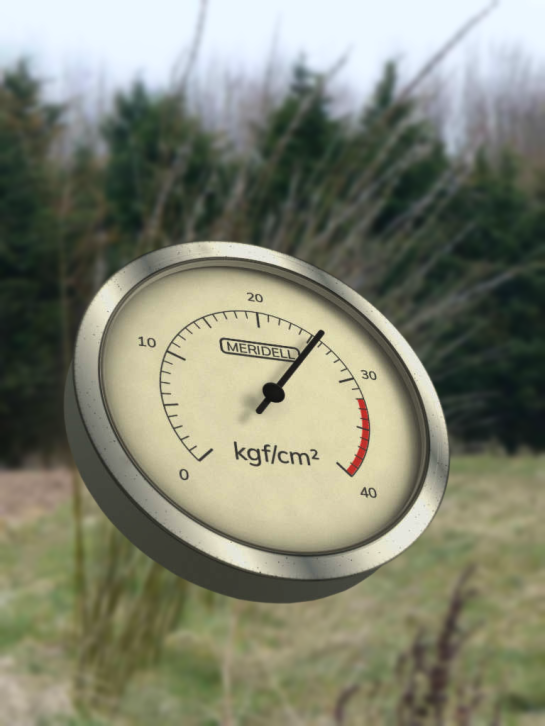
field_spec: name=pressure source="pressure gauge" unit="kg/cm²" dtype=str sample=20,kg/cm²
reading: 25.5,kg/cm²
